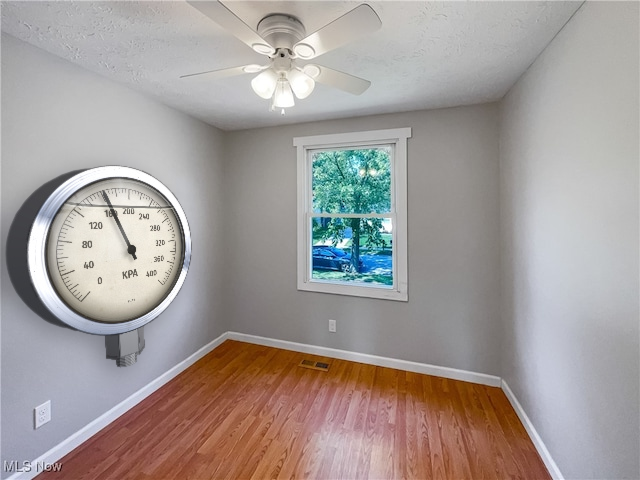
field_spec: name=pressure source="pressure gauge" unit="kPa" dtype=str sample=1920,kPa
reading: 160,kPa
